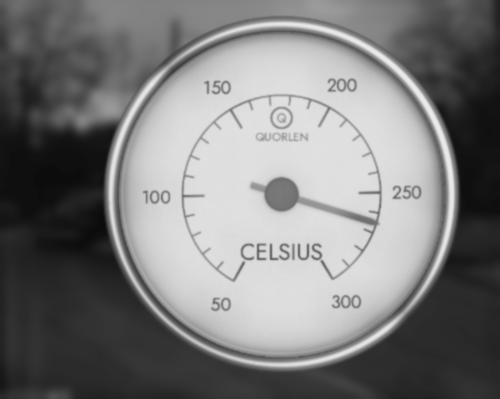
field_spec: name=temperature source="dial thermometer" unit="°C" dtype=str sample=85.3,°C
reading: 265,°C
